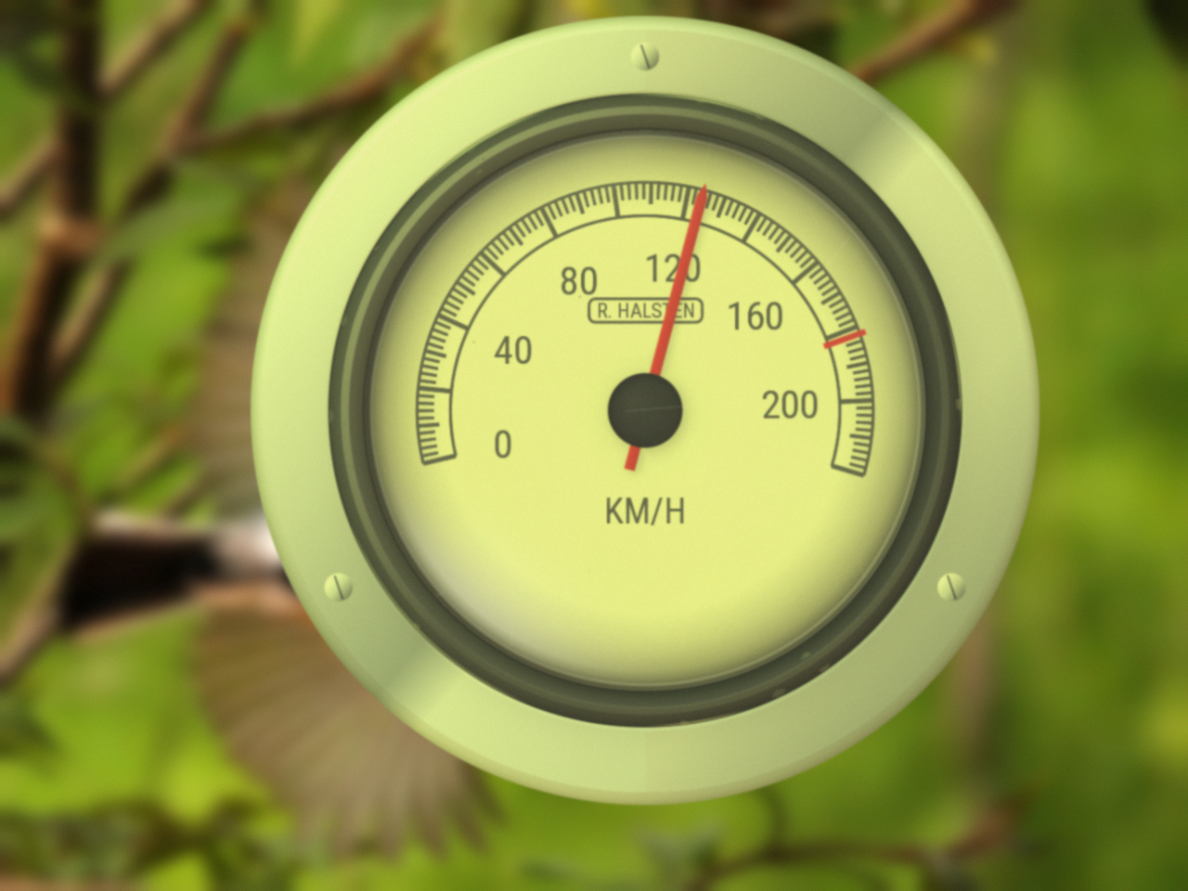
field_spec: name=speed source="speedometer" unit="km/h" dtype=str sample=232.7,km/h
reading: 124,km/h
